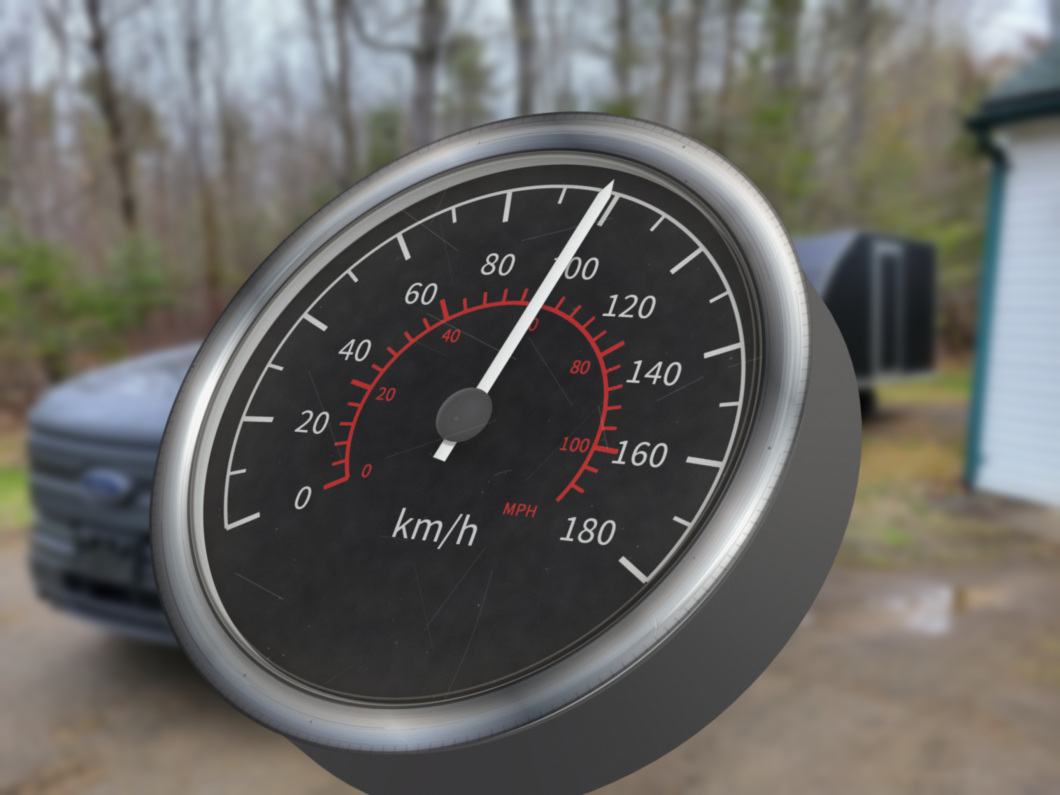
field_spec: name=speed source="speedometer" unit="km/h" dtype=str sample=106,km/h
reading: 100,km/h
